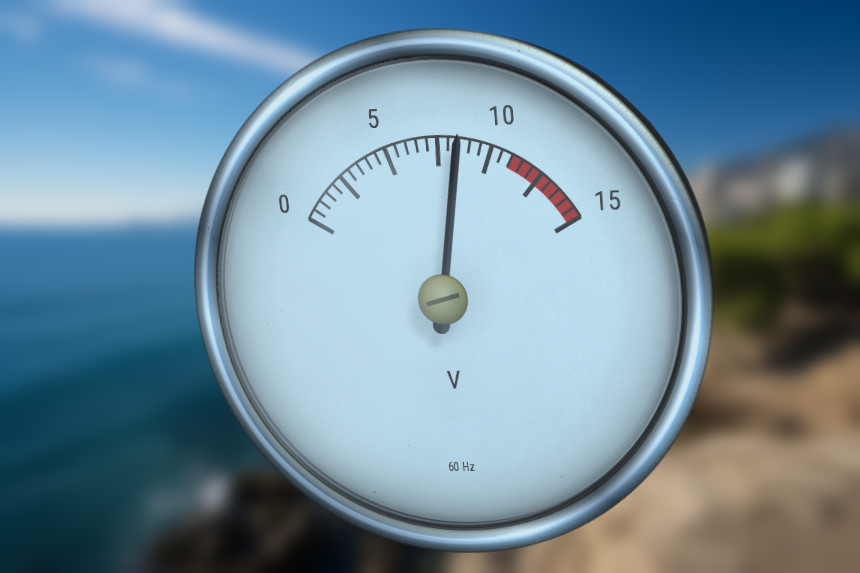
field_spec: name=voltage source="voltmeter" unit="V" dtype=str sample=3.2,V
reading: 8.5,V
